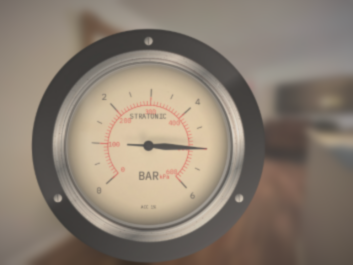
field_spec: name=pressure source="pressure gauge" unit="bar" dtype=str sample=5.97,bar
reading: 5,bar
